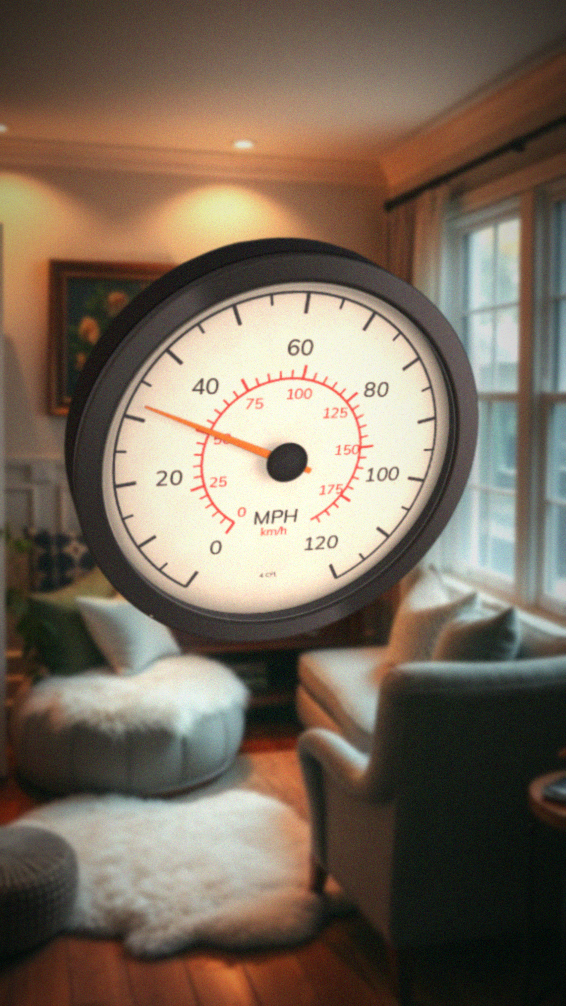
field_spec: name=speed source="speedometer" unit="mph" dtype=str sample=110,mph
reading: 32.5,mph
